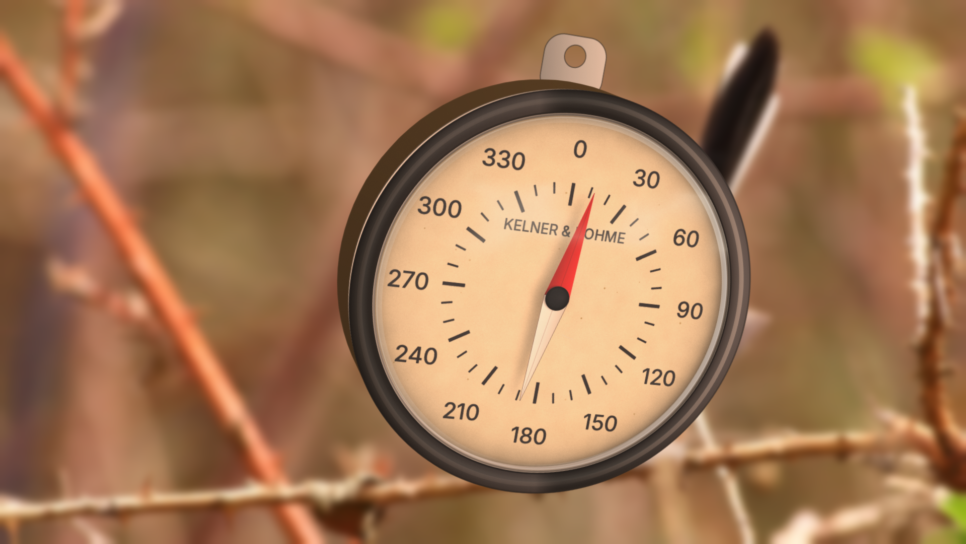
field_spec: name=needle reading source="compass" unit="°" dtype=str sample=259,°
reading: 10,°
